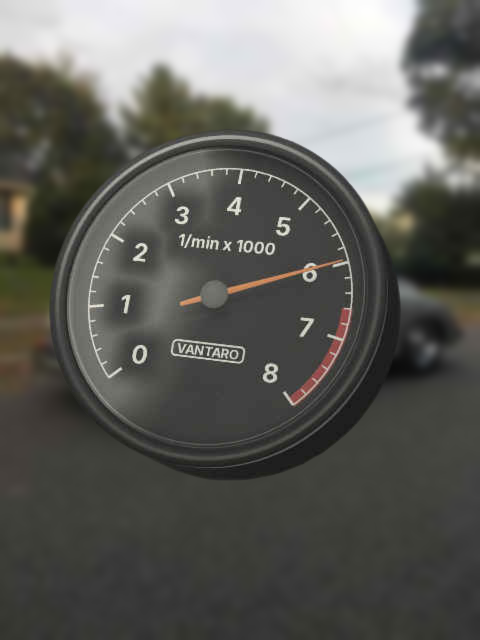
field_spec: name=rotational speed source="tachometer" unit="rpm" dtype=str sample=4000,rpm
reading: 6000,rpm
